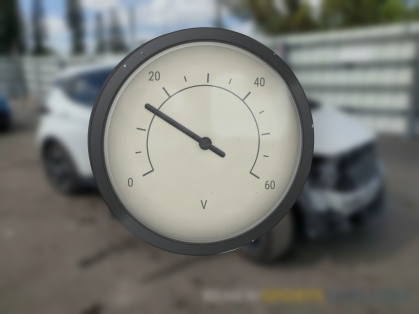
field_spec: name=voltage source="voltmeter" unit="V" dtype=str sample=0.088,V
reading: 15,V
